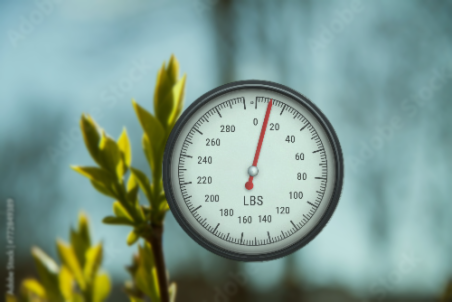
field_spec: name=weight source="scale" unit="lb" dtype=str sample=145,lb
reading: 10,lb
